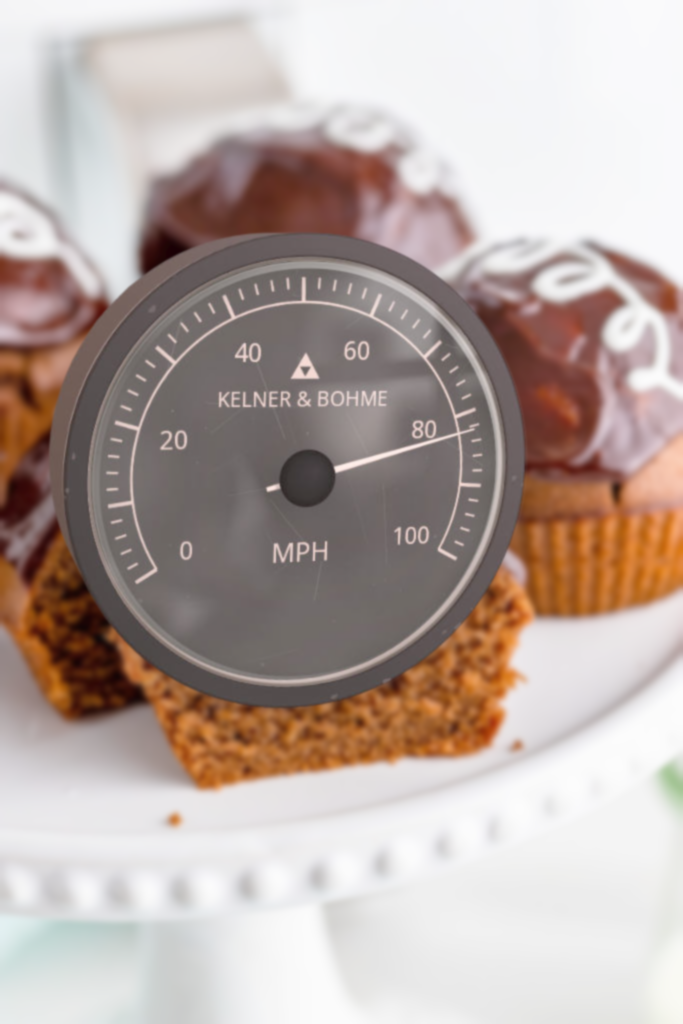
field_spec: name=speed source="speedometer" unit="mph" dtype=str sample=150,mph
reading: 82,mph
